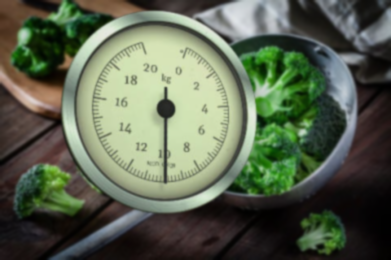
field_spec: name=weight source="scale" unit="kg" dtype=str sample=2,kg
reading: 10,kg
